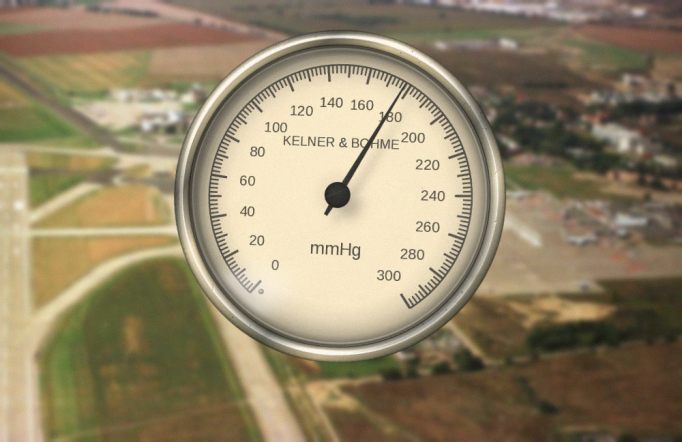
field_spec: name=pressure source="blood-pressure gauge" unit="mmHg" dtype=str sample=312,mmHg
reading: 178,mmHg
